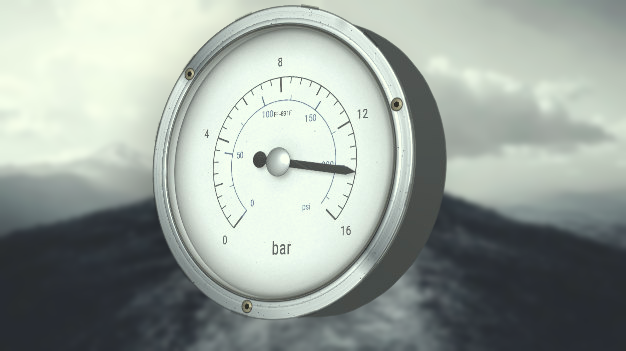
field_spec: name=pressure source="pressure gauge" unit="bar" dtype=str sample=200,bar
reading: 14,bar
